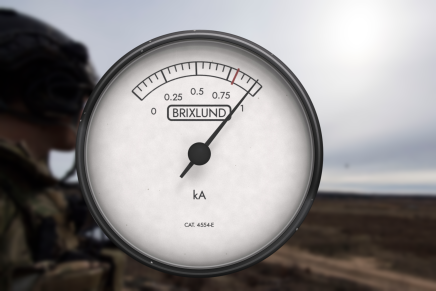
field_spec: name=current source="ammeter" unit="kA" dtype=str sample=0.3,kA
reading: 0.95,kA
